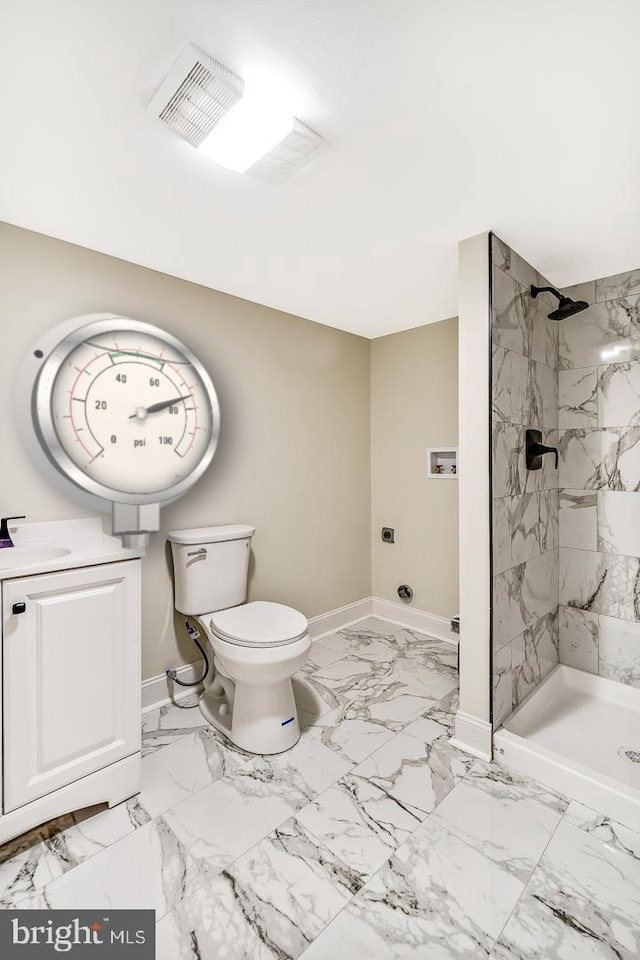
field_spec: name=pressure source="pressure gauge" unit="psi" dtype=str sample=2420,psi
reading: 75,psi
